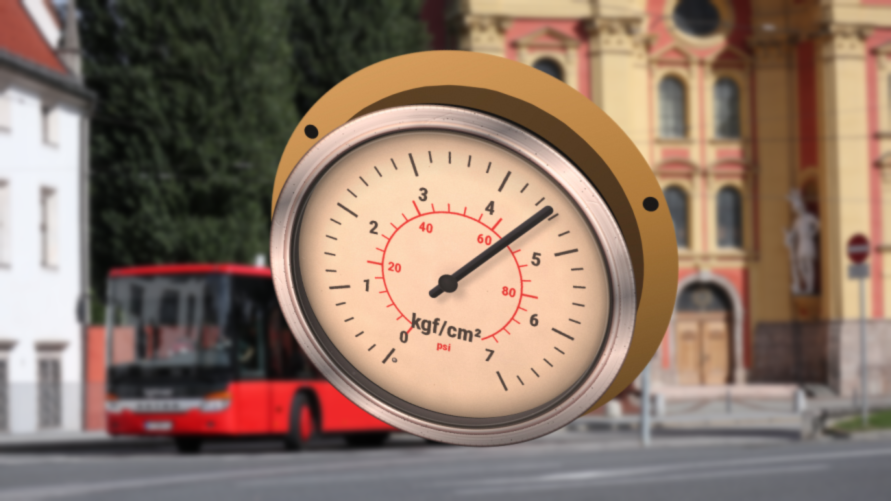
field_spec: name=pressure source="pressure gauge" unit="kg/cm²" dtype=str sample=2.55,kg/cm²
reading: 4.5,kg/cm²
